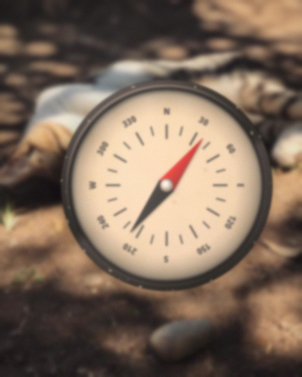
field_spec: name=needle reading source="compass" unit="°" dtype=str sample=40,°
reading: 37.5,°
